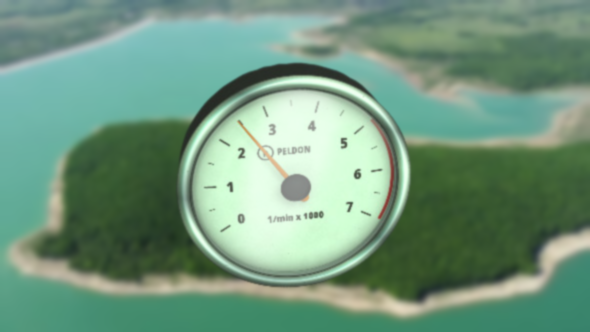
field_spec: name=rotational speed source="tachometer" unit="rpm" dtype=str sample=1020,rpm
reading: 2500,rpm
